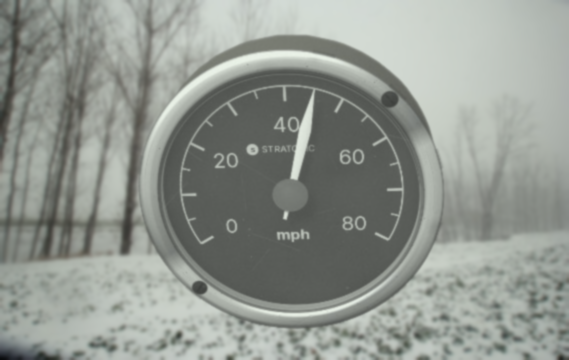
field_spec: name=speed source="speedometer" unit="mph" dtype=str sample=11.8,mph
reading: 45,mph
